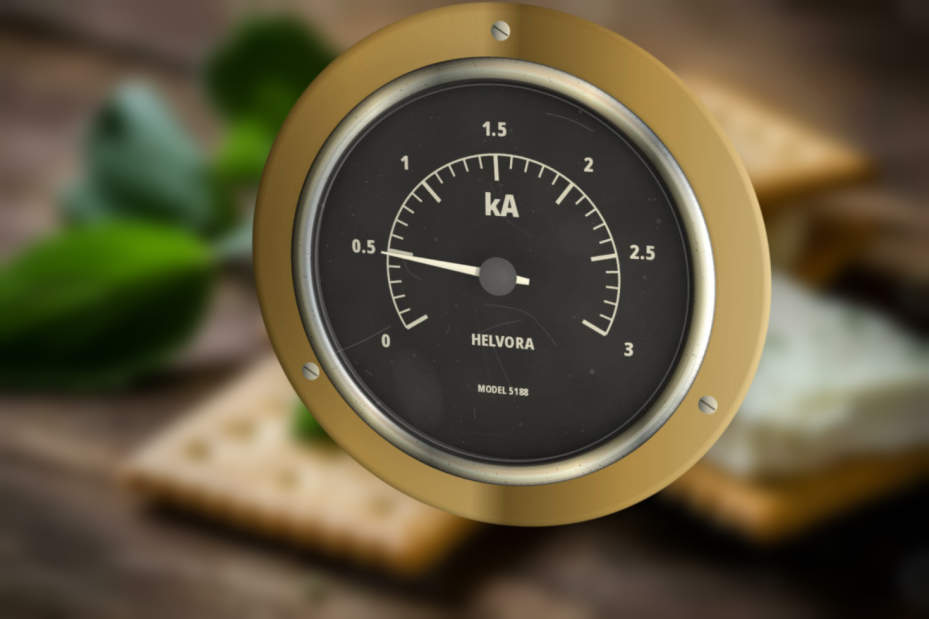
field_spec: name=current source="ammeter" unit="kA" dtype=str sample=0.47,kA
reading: 0.5,kA
